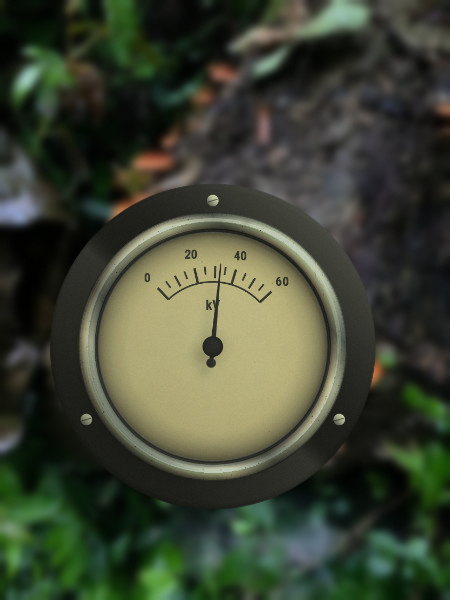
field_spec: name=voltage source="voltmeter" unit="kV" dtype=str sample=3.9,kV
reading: 32.5,kV
